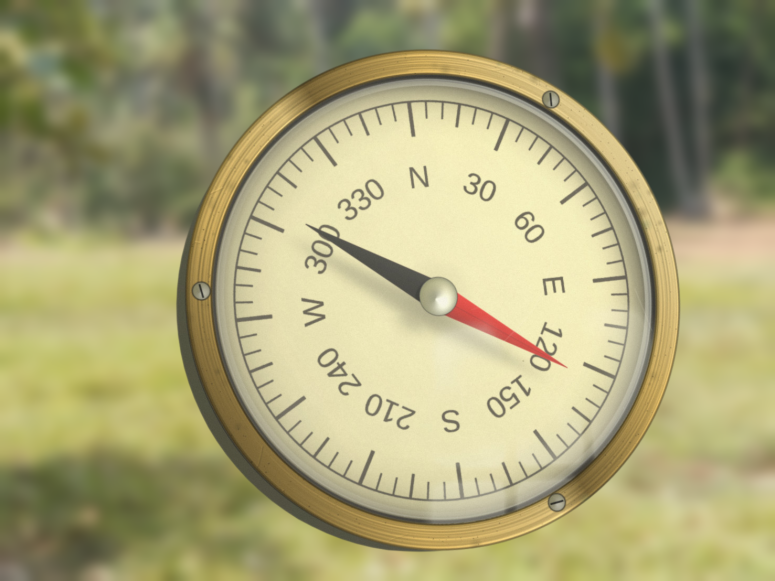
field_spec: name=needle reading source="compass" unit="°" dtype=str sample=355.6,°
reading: 125,°
